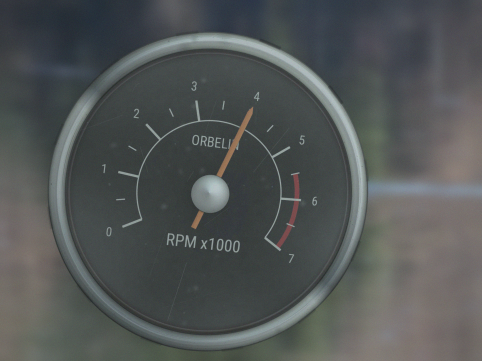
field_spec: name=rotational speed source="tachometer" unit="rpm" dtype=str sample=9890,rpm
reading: 4000,rpm
